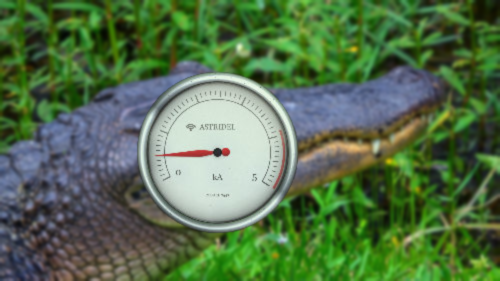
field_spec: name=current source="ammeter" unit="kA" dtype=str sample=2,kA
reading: 0.5,kA
